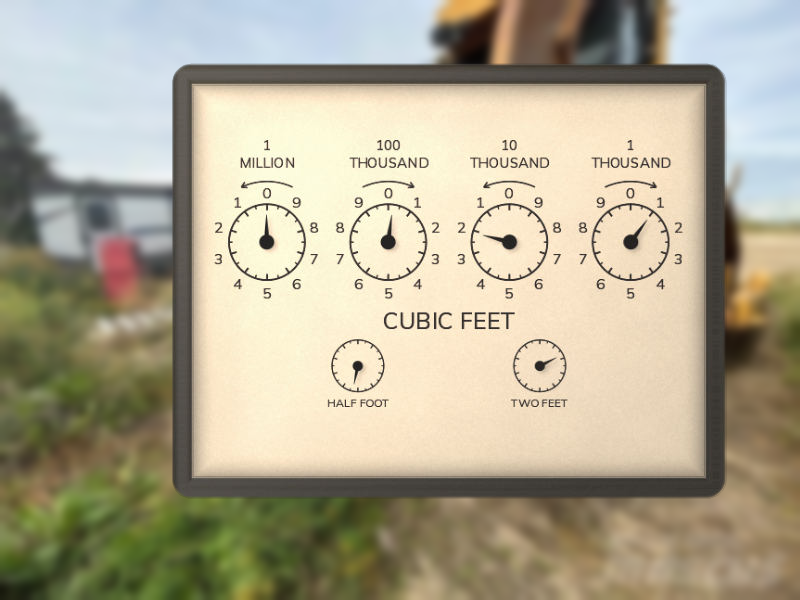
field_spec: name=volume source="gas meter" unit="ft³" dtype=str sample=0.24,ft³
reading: 2100,ft³
